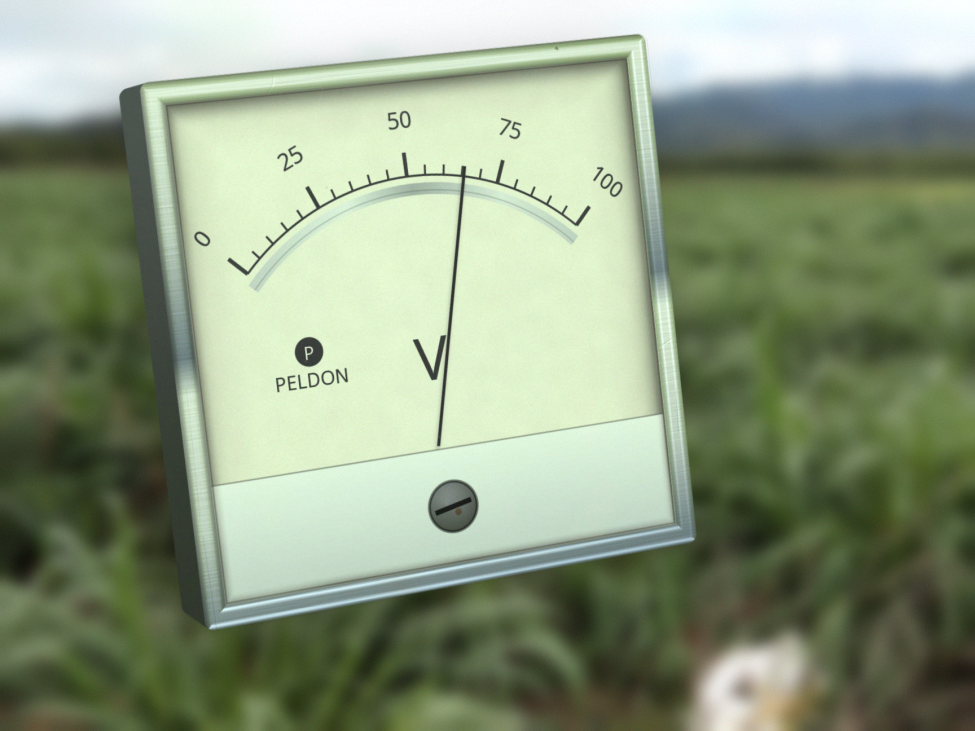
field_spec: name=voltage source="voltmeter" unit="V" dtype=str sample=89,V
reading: 65,V
